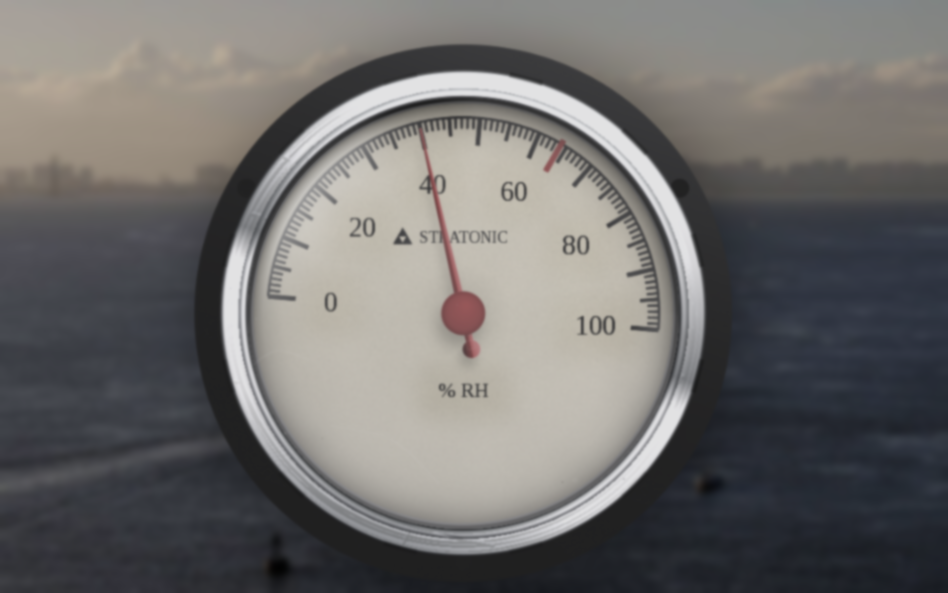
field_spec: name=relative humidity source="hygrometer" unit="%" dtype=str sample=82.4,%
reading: 40,%
